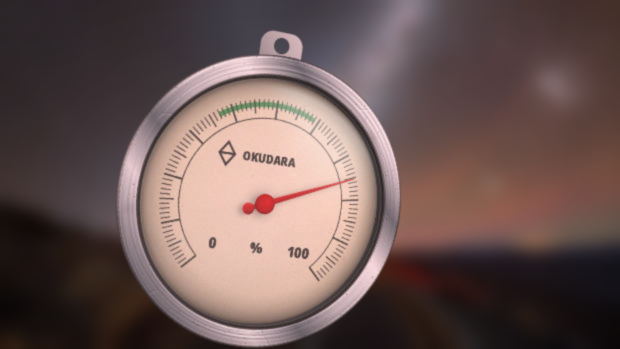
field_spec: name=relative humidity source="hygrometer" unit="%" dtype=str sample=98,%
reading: 75,%
